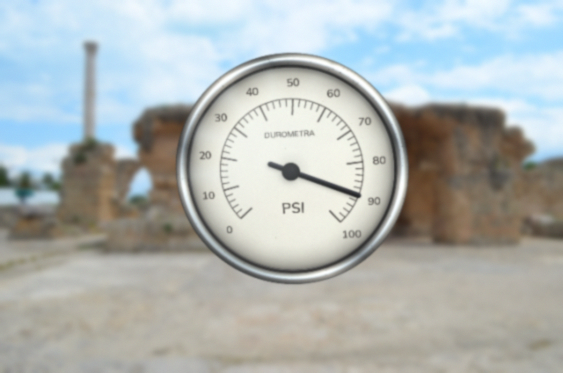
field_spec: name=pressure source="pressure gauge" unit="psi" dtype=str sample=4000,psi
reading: 90,psi
